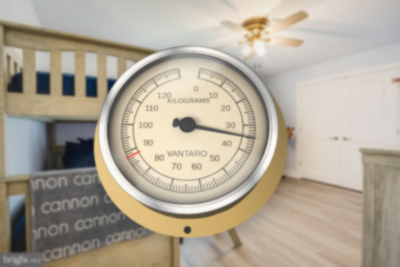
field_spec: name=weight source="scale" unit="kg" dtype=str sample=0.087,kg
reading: 35,kg
